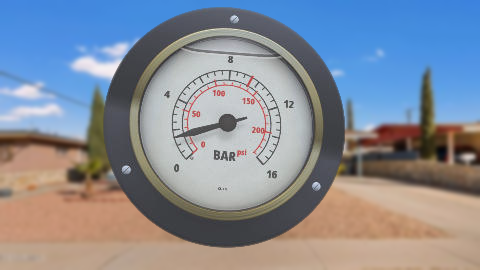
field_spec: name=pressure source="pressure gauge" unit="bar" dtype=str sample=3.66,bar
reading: 1.5,bar
